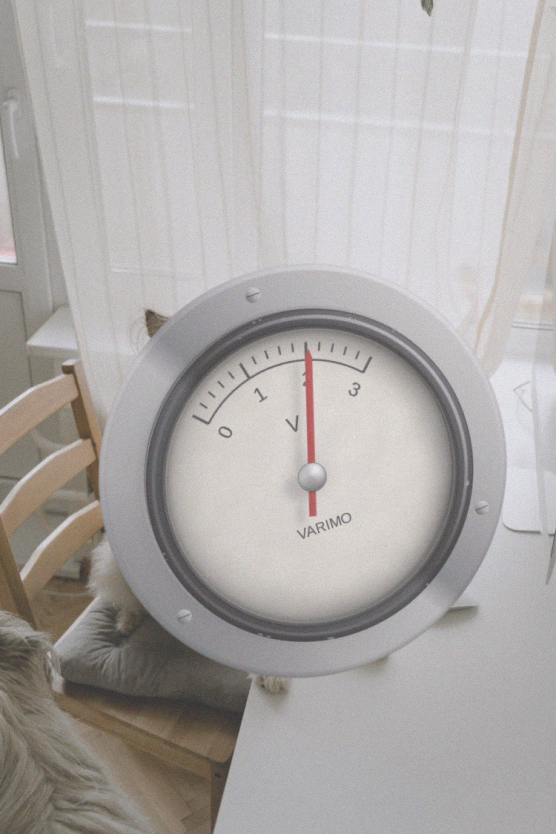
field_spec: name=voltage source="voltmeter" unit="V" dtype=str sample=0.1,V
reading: 2,V
